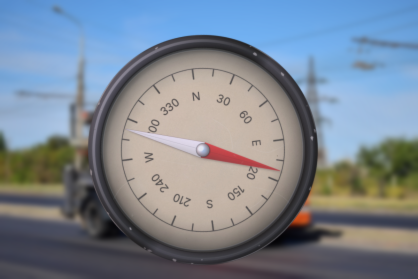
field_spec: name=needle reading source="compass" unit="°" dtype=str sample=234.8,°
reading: 112.5,°
